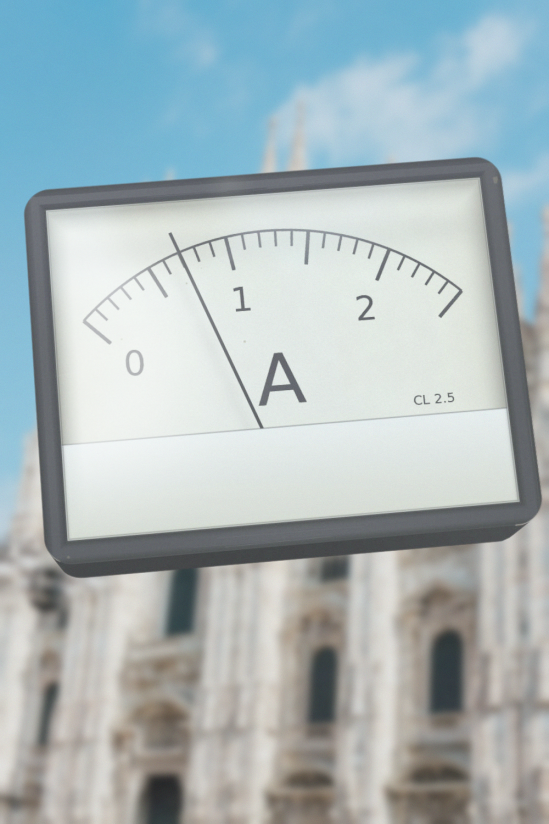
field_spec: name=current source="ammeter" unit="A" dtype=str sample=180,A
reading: 0.7,A
